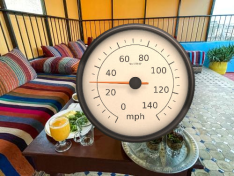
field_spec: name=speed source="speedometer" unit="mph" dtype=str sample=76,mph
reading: 30,mph
